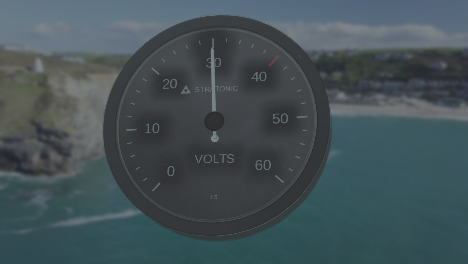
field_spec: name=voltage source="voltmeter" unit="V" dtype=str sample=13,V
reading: 30,V
